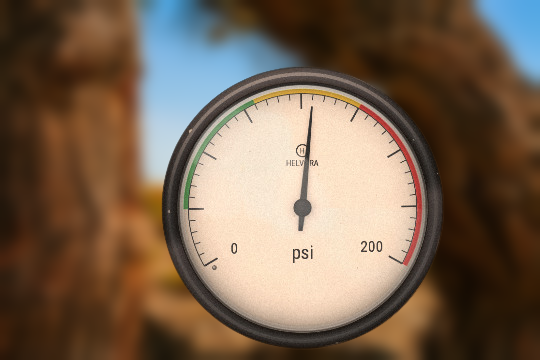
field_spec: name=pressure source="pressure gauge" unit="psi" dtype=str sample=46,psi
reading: 105,psi
